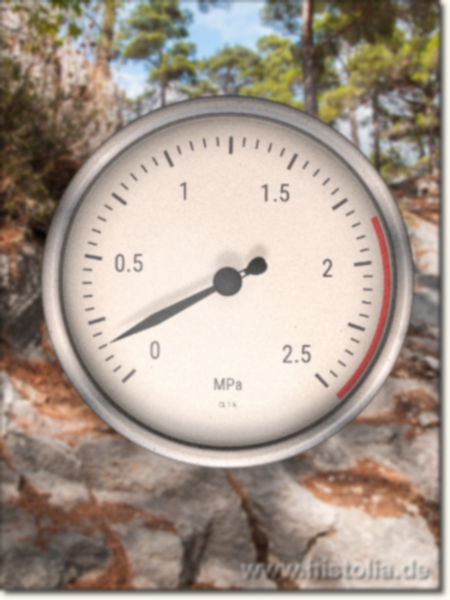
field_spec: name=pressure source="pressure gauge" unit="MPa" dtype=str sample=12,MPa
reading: 0.15,MPa
